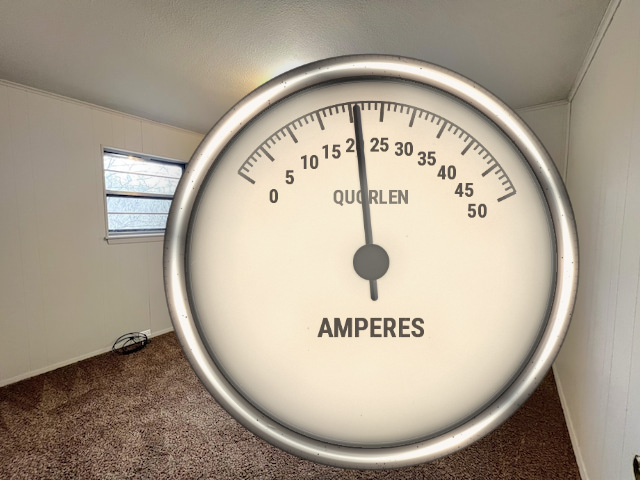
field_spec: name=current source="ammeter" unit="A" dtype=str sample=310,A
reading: 21,A
